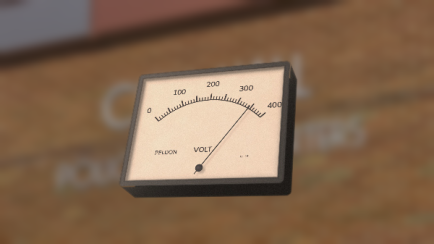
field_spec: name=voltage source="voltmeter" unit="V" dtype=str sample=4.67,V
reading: 350,V
